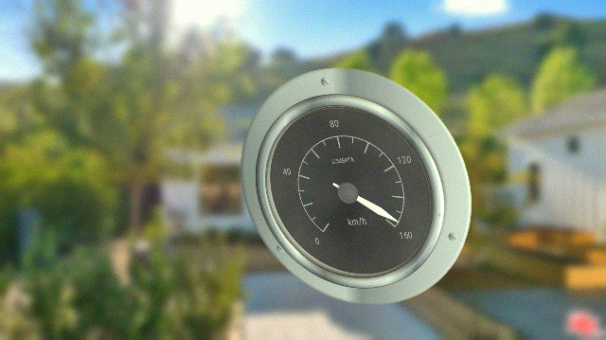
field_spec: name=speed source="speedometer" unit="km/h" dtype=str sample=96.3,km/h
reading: 155,km/h
